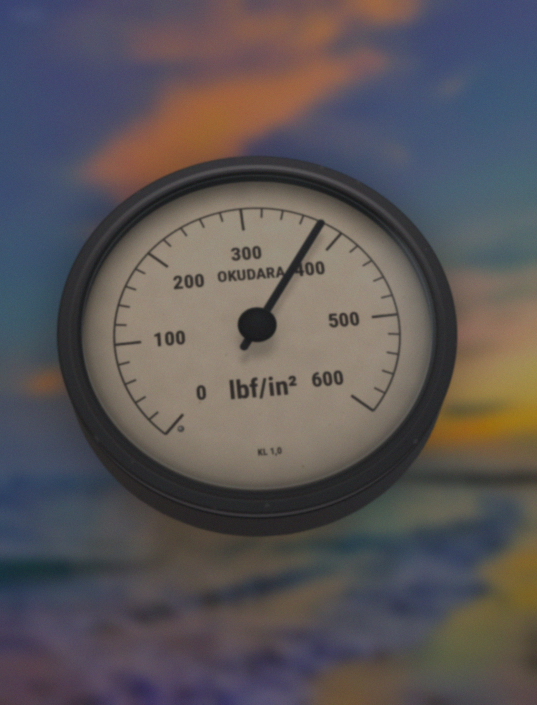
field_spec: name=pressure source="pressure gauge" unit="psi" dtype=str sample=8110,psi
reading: 380,psi
